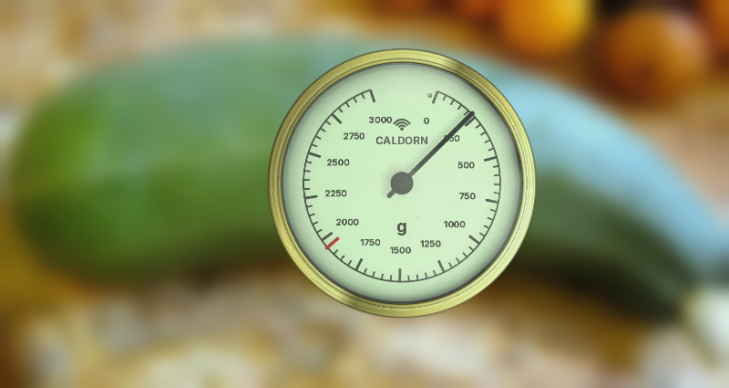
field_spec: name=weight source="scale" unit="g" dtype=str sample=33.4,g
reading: 225,g
